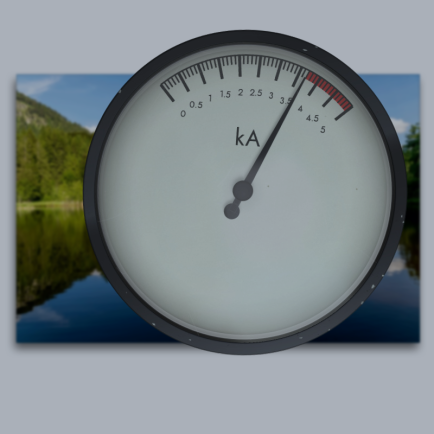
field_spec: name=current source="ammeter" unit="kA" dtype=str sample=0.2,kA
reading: 3.7,kA
